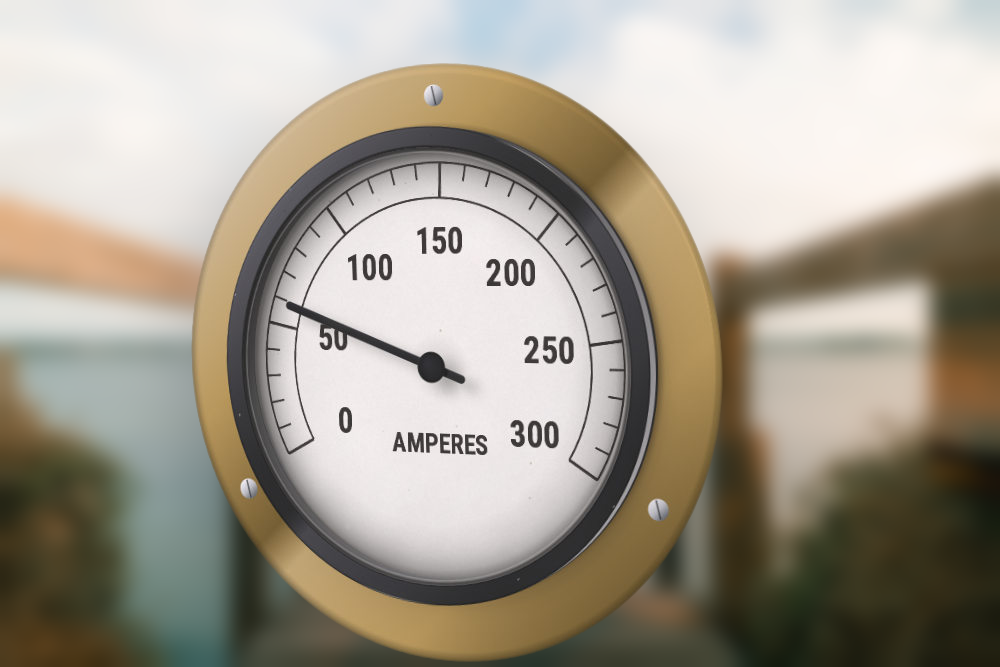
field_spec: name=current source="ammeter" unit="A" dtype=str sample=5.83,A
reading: 60,A
